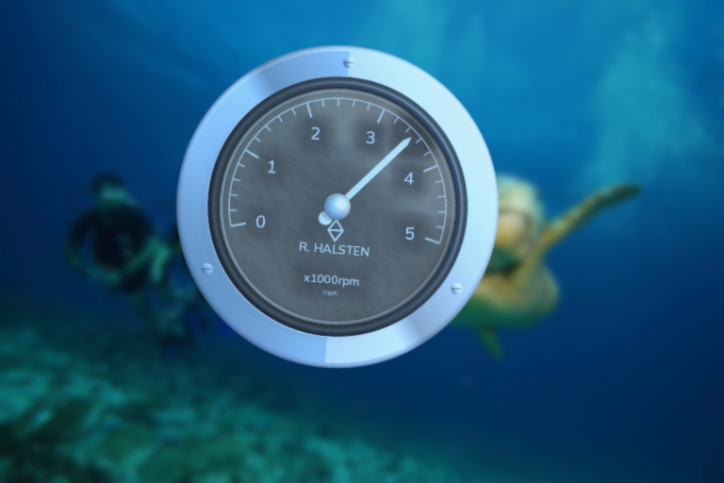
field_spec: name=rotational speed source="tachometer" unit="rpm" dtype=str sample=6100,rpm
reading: 3500,rpm
